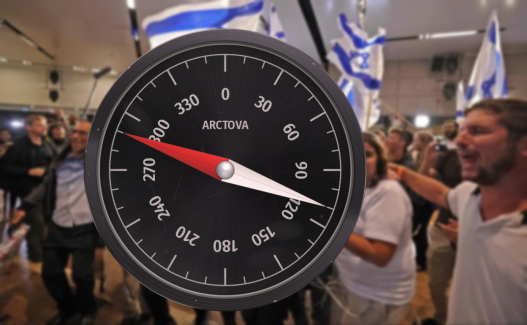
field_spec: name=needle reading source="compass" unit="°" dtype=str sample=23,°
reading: 290,°
